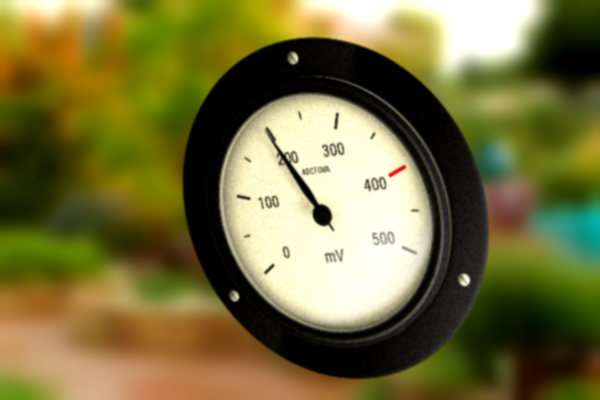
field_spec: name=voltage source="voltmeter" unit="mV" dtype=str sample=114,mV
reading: 200,mV
